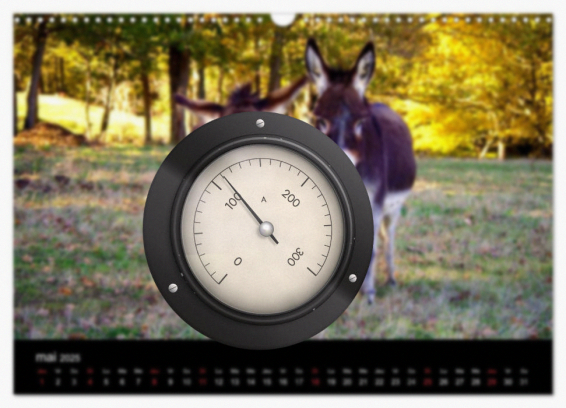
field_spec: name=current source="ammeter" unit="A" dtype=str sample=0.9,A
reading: 110,A
